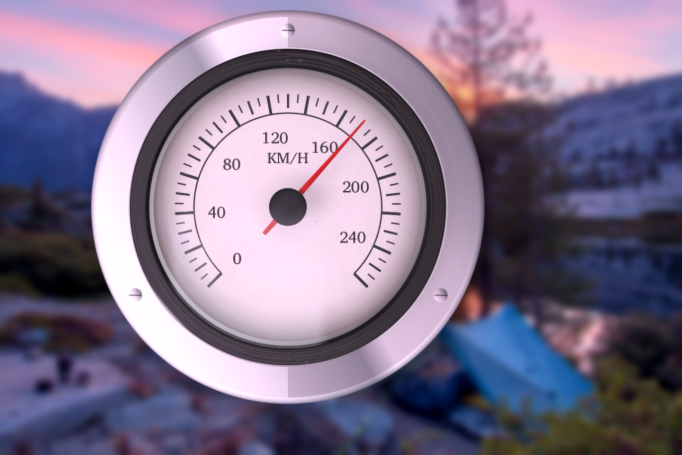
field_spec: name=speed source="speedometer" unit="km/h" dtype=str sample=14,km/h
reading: 170,km/h
